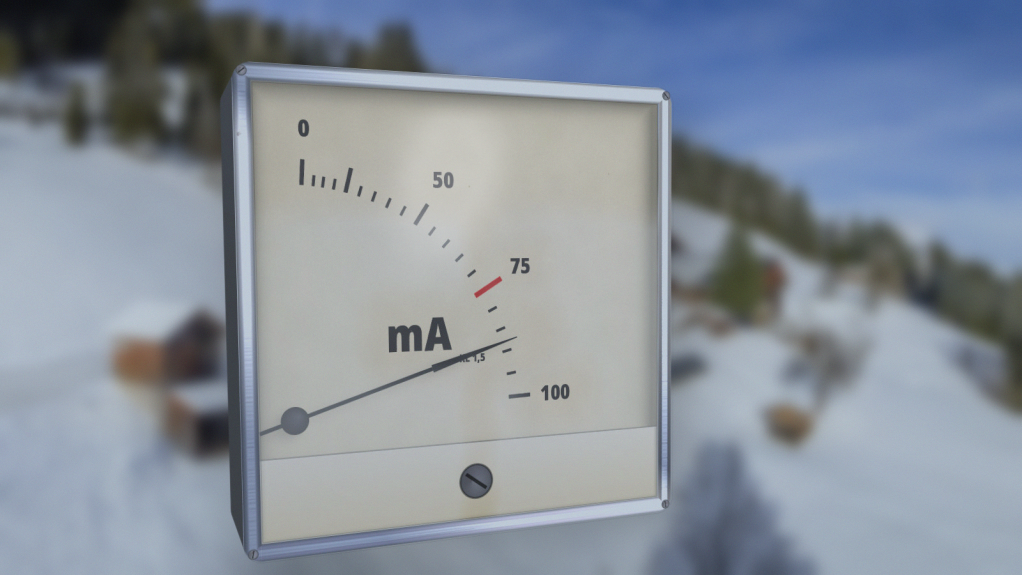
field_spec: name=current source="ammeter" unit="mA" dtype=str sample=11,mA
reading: 87.5,mA
